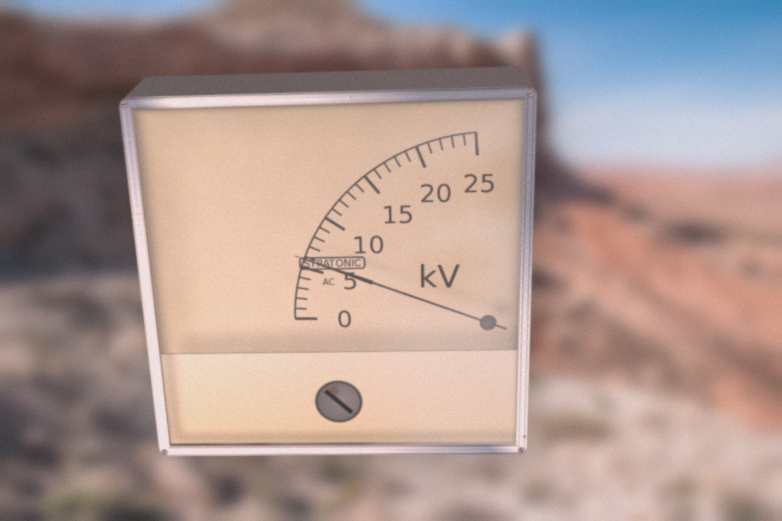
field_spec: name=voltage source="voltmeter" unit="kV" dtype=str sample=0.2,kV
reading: 6,kV
